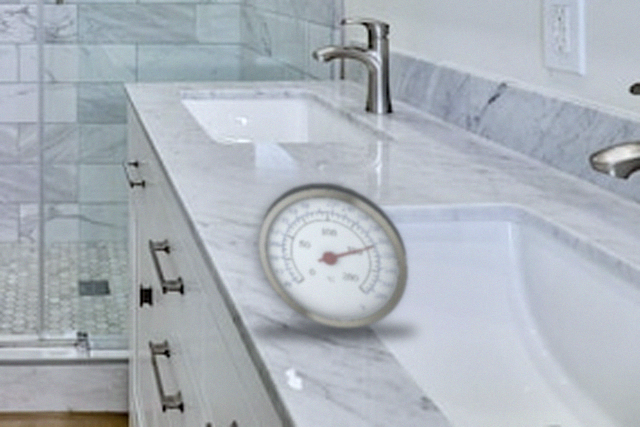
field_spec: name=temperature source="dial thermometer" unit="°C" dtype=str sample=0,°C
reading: 150,°C
